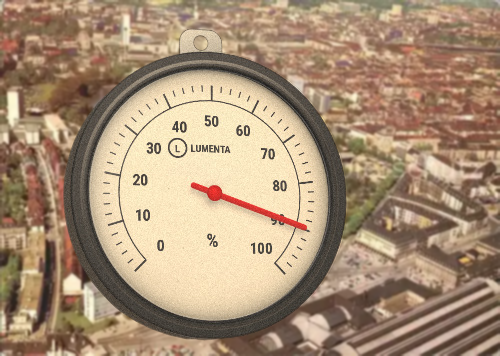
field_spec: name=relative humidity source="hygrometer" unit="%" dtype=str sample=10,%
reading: 90,%
